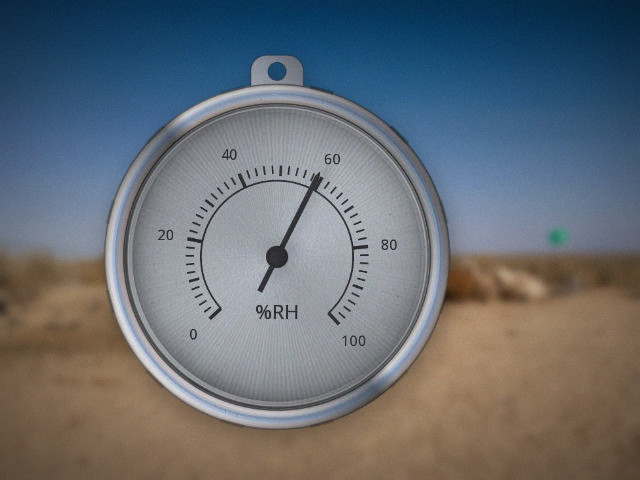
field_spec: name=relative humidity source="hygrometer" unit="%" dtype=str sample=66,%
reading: 59,%
